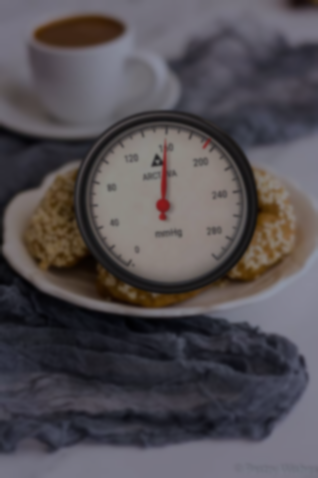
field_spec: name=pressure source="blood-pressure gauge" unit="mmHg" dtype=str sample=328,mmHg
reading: 160,mmHg
